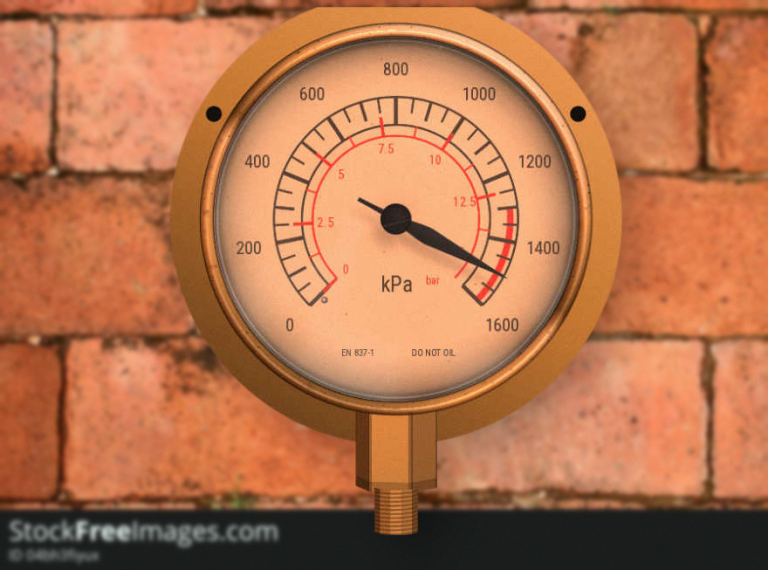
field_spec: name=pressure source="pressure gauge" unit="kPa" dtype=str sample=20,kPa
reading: 1500,kPa
